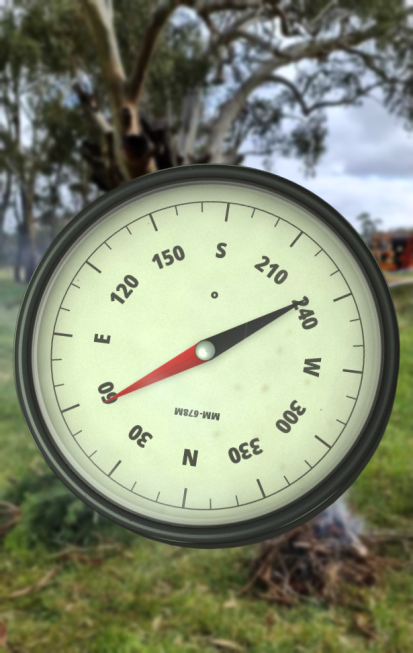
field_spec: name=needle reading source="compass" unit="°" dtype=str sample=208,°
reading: 55,°
